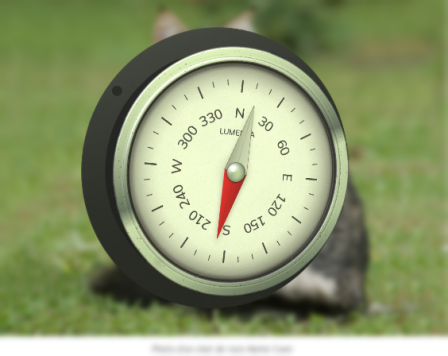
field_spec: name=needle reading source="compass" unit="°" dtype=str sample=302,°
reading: 190,°
